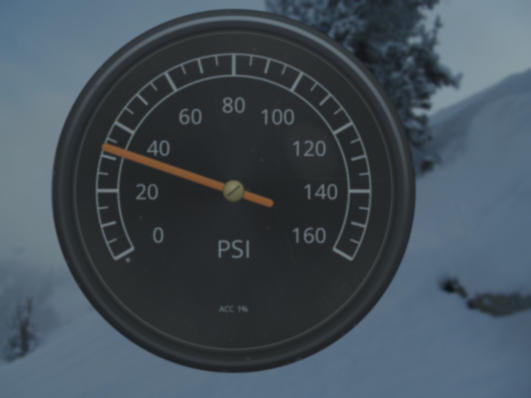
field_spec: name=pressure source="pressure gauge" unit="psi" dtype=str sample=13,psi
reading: 32.5,psi
